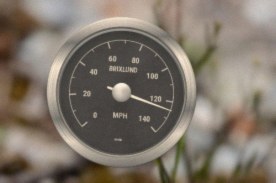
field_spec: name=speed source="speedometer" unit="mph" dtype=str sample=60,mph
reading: 125,mph
